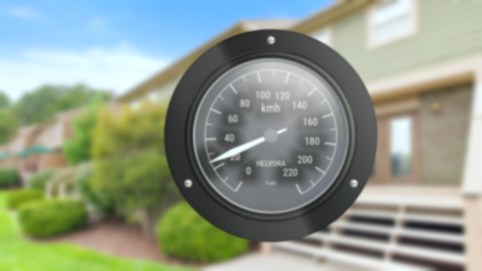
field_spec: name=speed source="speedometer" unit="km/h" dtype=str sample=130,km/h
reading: 25,km/h
